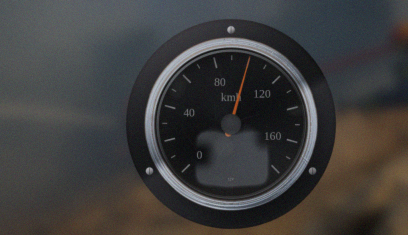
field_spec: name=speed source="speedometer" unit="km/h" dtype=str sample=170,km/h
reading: 100,km/h
